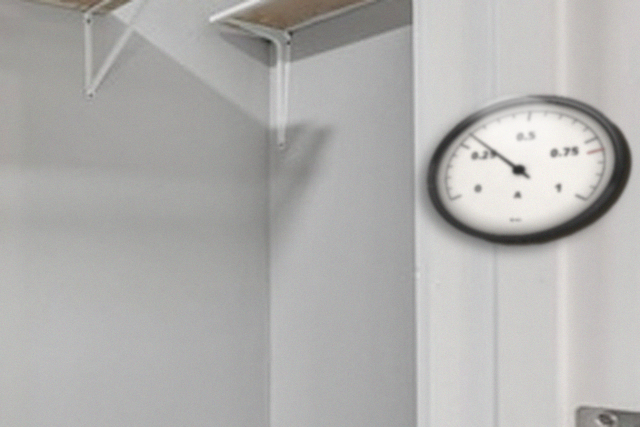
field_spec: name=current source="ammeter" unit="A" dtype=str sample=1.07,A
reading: 0.3,A
